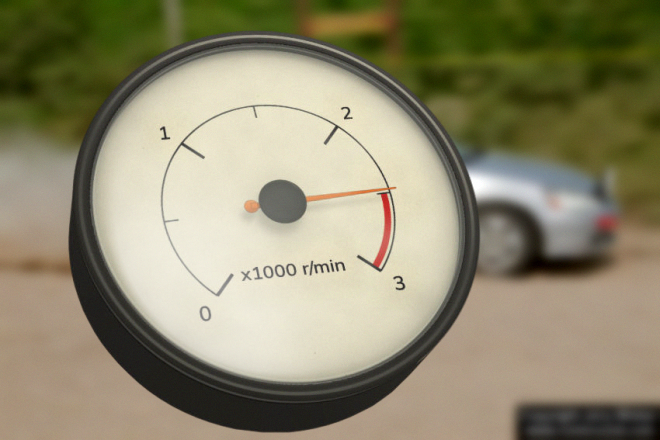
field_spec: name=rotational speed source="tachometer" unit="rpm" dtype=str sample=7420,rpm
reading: 2500,rpm
